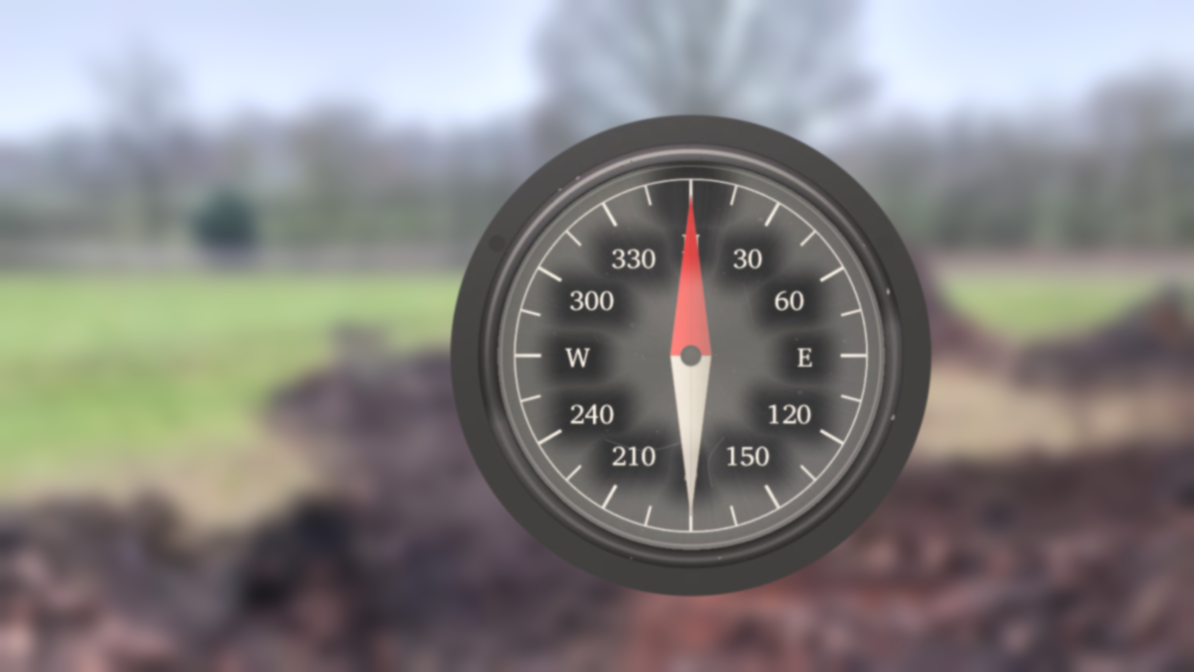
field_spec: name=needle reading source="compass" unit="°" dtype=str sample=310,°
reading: 0,°
